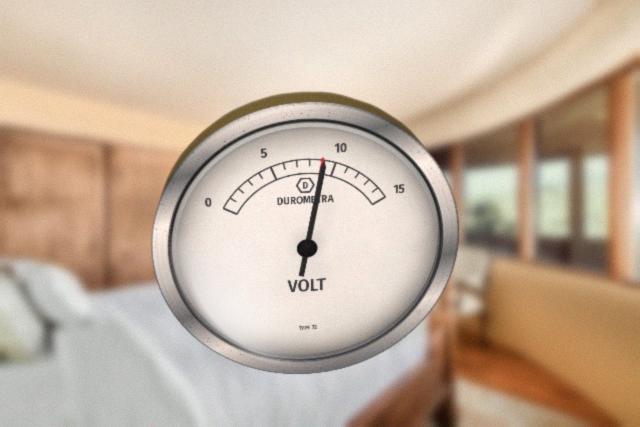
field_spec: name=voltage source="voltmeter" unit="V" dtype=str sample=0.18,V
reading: 9,V
